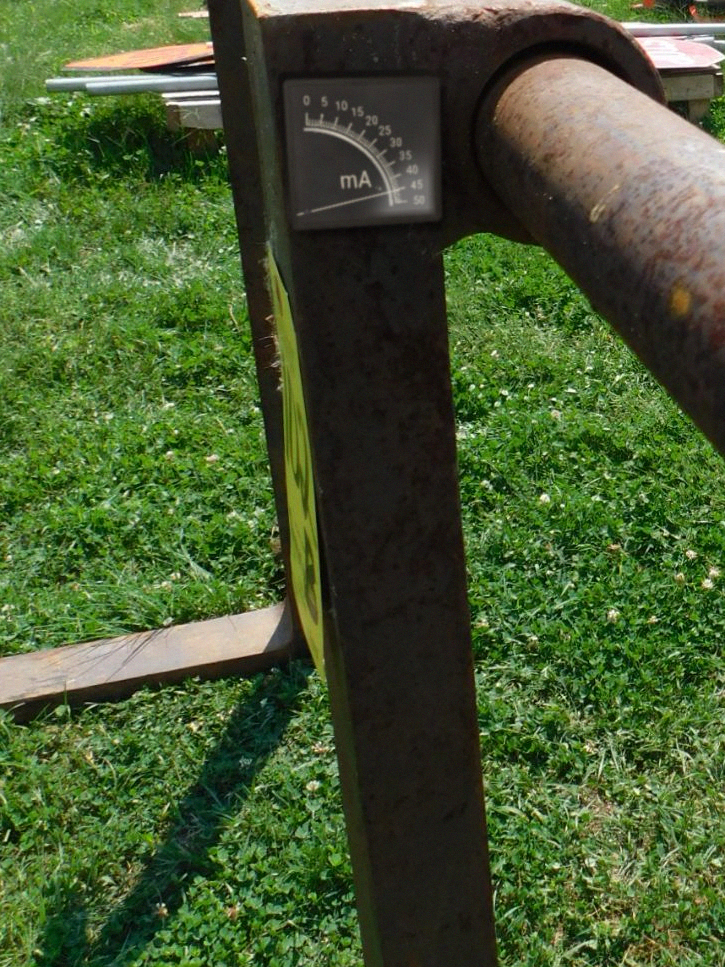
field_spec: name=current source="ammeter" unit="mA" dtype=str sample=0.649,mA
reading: 45,mA
